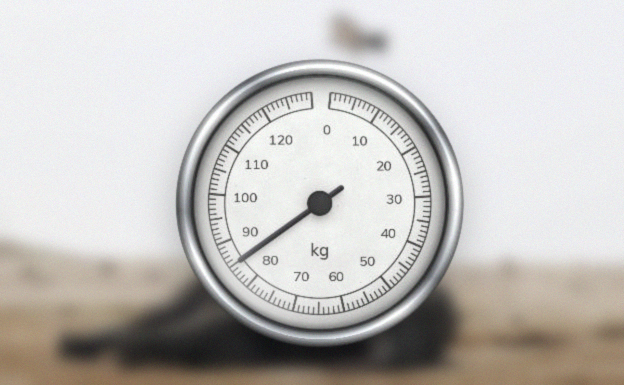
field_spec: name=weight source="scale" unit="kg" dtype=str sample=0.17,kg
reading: 85,kg
